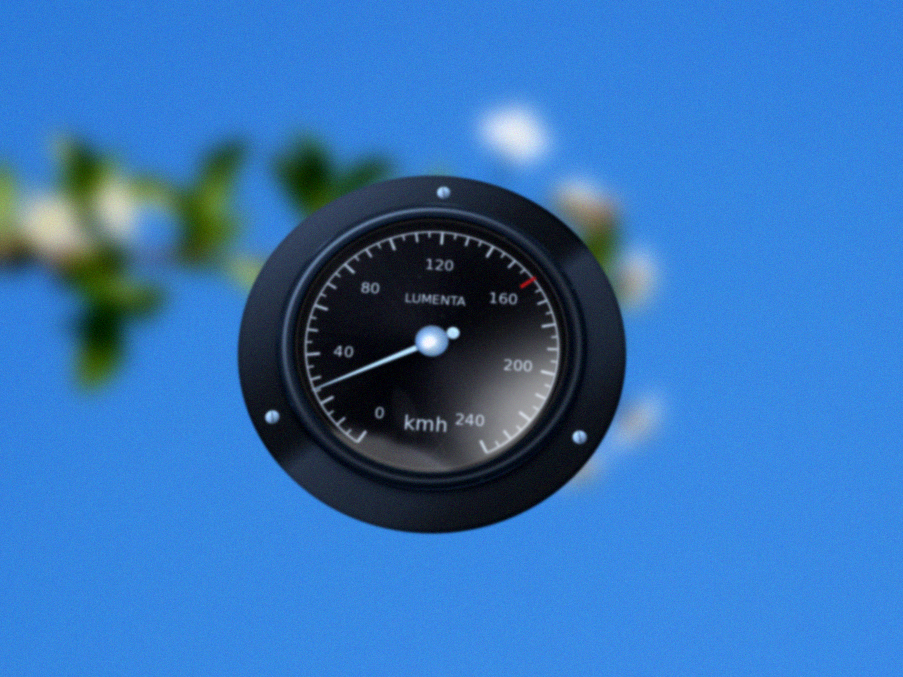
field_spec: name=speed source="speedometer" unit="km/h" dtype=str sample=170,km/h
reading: 25,km/h
